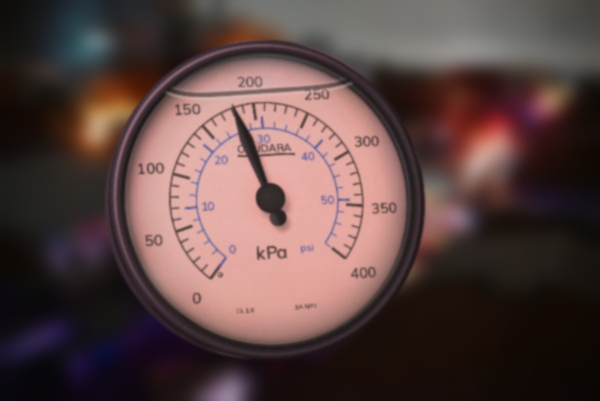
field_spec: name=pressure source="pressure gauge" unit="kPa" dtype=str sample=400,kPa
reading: 180,kPa
